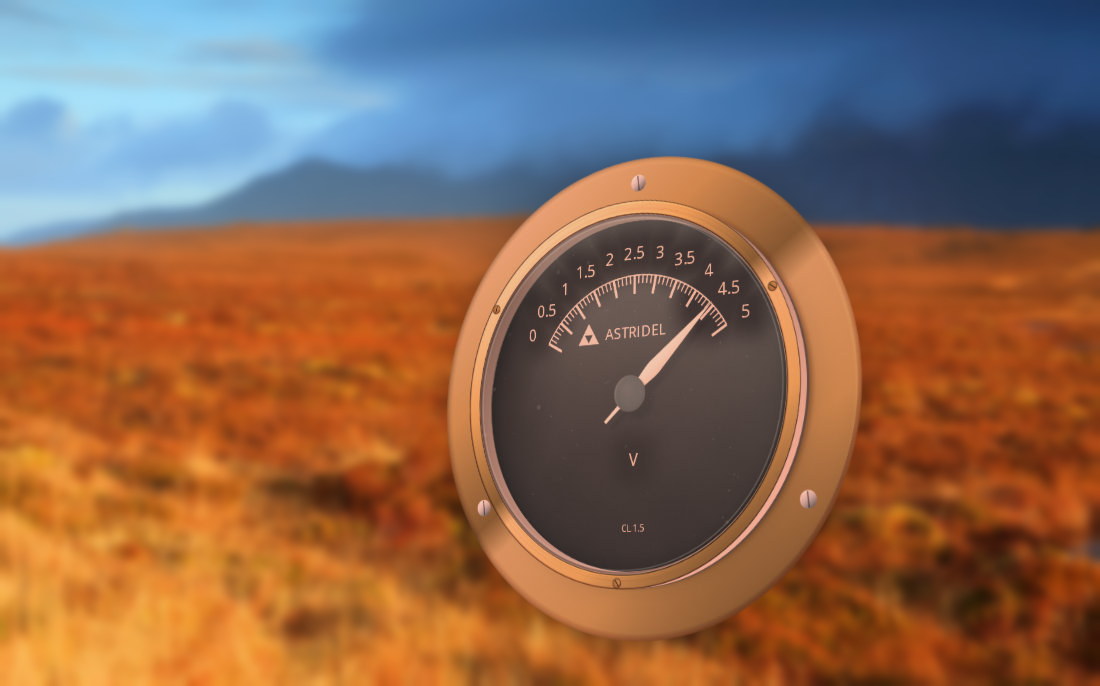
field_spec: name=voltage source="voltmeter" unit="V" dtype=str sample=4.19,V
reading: 4.5,V
